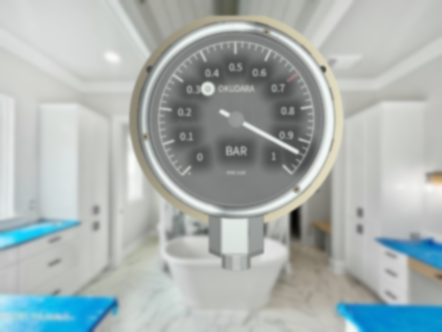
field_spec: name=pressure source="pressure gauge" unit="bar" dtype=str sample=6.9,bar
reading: 0.94,bar
